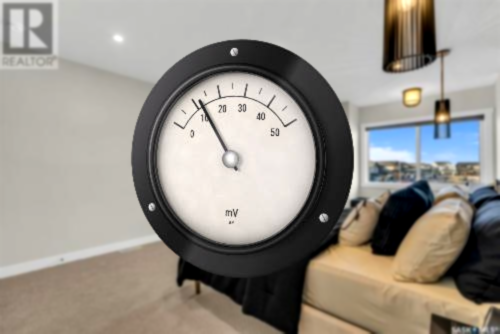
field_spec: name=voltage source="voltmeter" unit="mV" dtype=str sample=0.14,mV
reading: 12.5,mV
